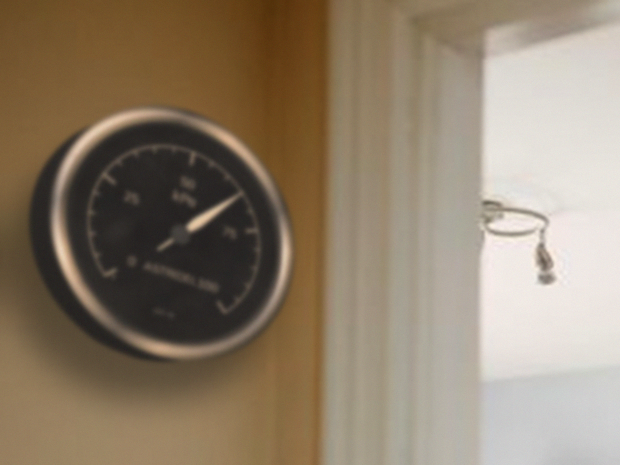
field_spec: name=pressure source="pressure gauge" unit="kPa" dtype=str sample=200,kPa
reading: 65,kPa
